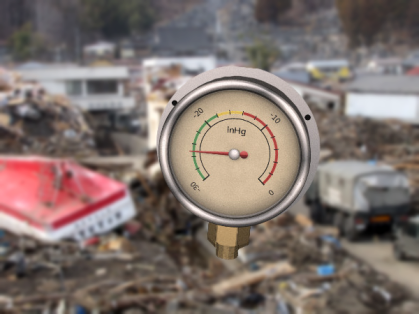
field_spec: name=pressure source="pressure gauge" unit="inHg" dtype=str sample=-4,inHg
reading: -25,inHg
